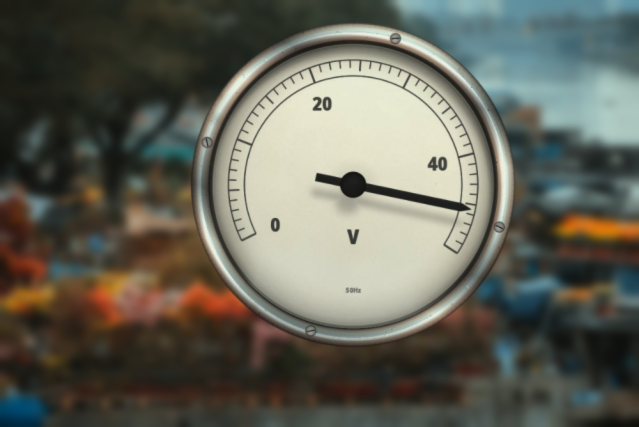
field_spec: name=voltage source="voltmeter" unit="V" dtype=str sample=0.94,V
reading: 45.5,V
